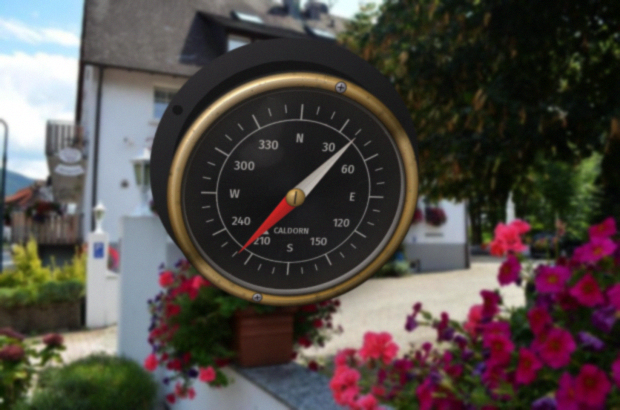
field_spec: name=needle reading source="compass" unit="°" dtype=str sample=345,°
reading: 220,°
